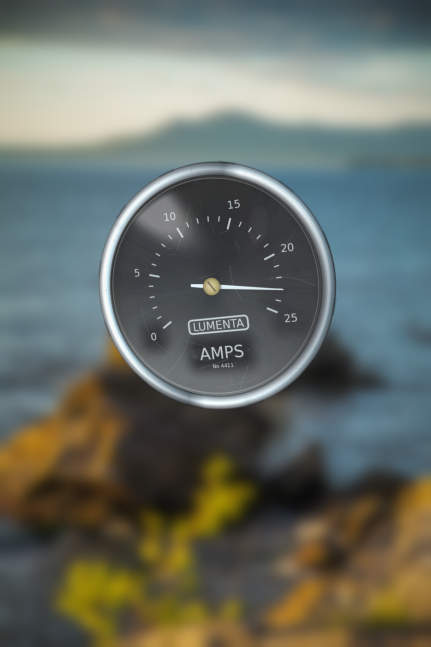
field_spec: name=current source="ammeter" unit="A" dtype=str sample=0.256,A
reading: 23,A
